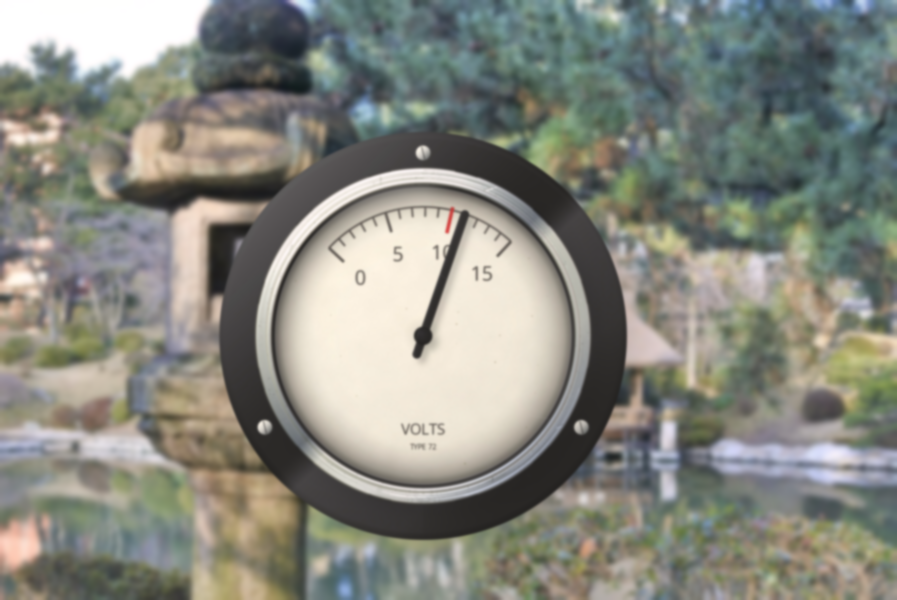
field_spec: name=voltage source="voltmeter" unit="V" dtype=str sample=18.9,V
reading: 11,V
